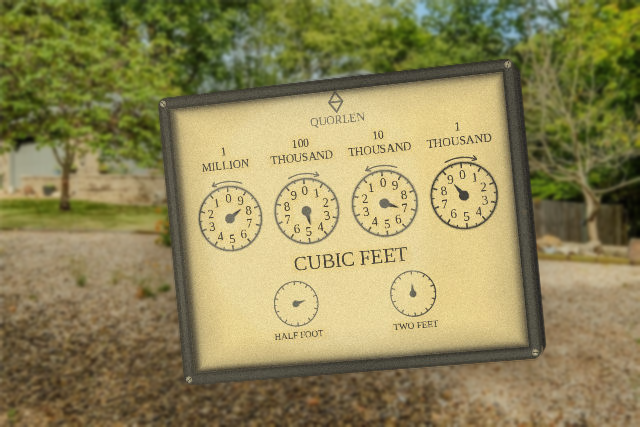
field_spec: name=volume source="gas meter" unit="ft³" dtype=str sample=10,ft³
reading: 846900,ft³
